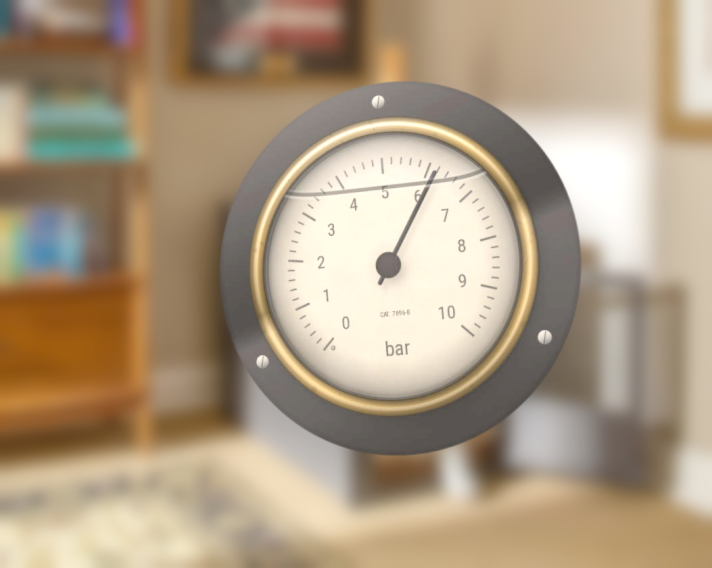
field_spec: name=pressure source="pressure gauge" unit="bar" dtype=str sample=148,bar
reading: 6.2,bar
